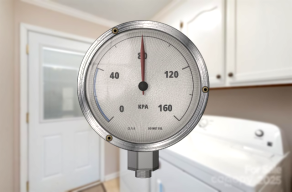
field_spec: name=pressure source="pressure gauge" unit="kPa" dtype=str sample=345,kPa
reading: 80,kPa
